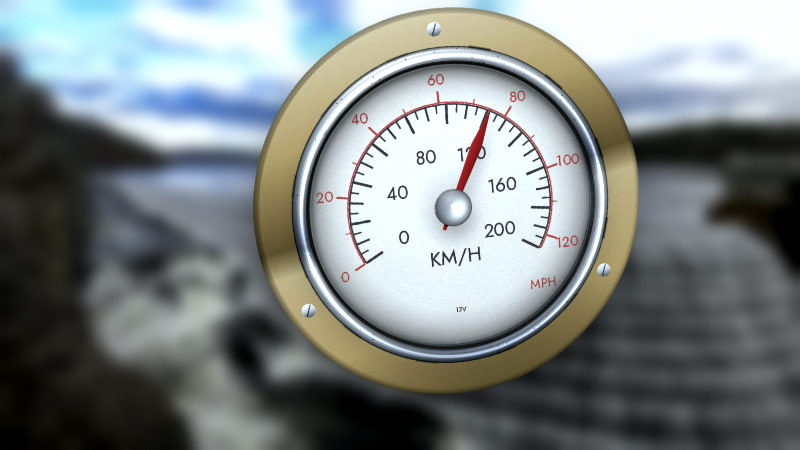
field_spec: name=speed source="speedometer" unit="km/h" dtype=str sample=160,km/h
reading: 120,km/h
